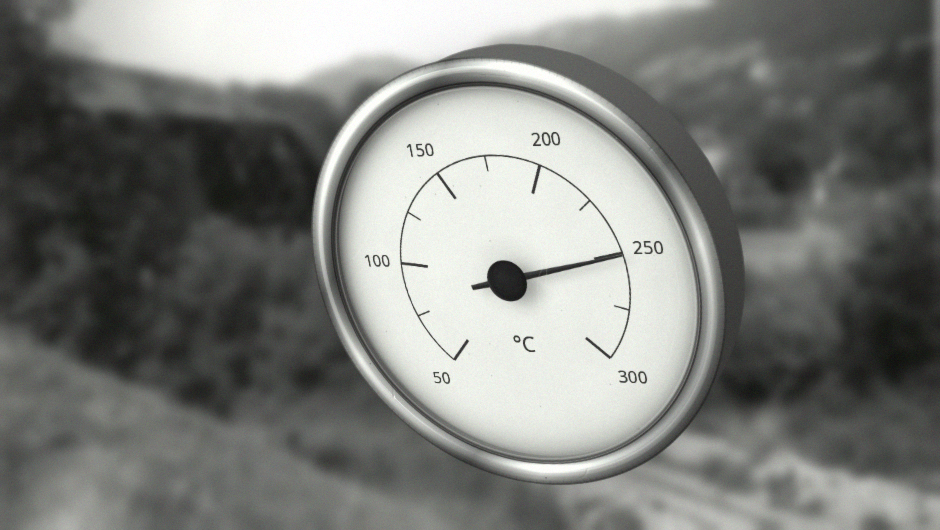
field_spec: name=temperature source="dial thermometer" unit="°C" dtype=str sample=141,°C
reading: 250,°C
